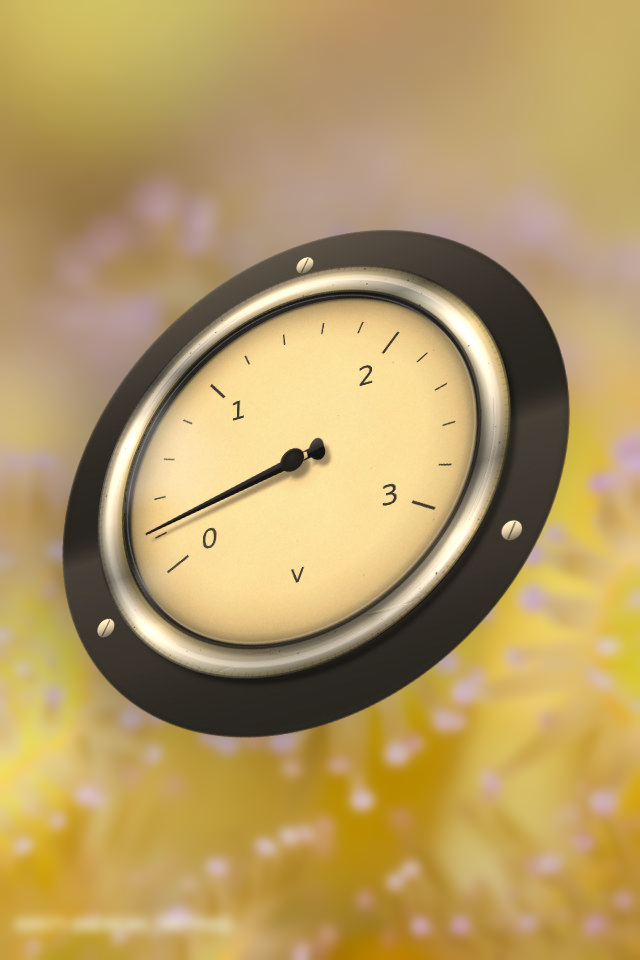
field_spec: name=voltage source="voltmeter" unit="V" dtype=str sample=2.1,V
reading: 0.2,V
